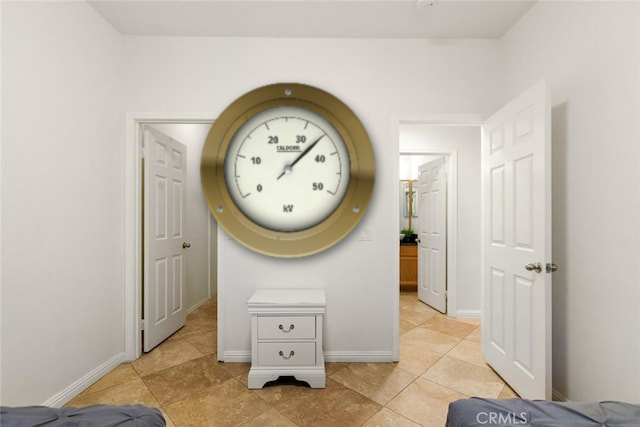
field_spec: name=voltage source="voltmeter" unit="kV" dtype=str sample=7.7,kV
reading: 35,kV
